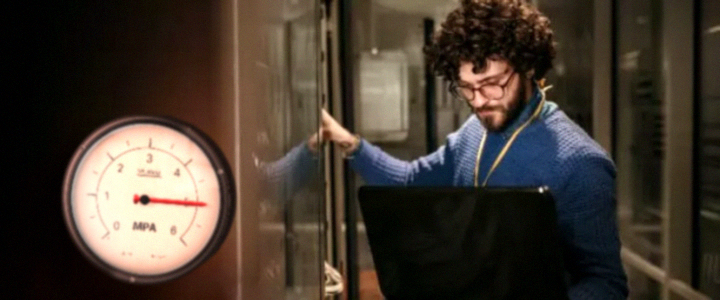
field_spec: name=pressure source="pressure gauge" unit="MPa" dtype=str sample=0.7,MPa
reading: 5,MPa
